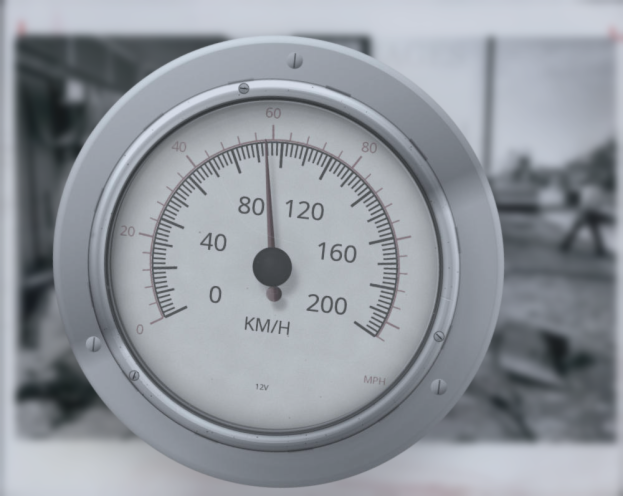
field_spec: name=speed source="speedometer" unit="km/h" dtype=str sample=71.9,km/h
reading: 94,km/h
